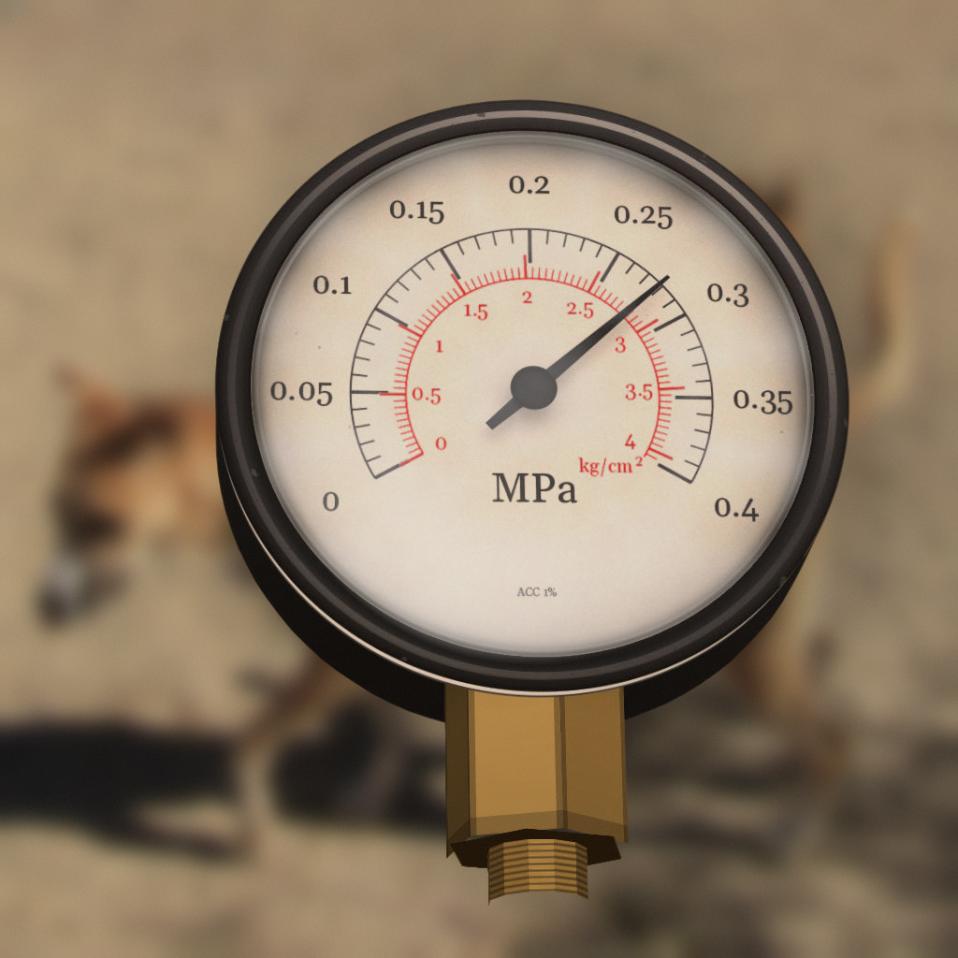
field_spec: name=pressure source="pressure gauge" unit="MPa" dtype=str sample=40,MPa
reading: 0.28,MPa
